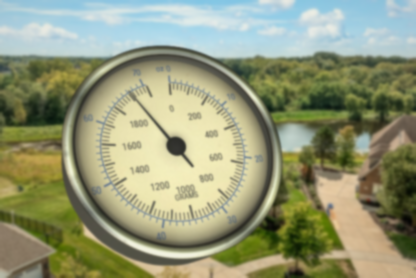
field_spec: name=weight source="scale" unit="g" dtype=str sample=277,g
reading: 1900,g
